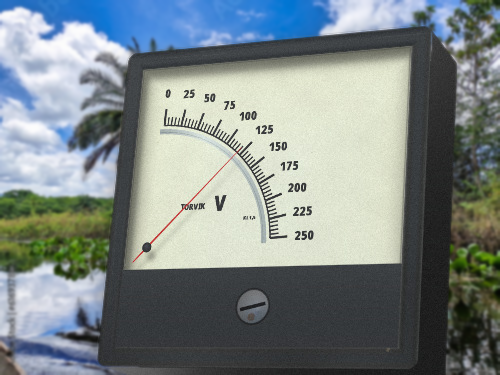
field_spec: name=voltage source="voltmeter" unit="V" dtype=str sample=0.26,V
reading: 125,V
